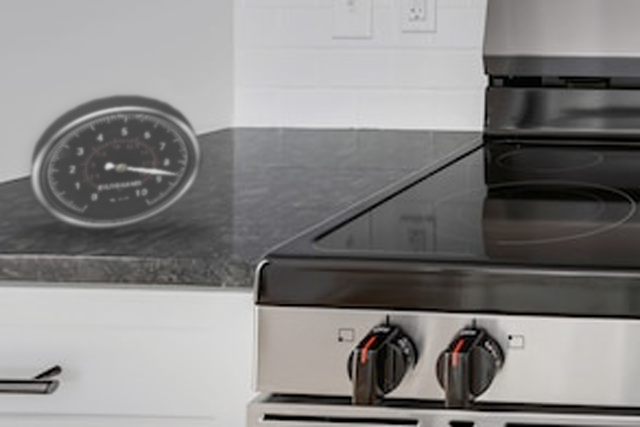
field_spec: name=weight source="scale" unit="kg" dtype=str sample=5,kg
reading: 8.5,kg
